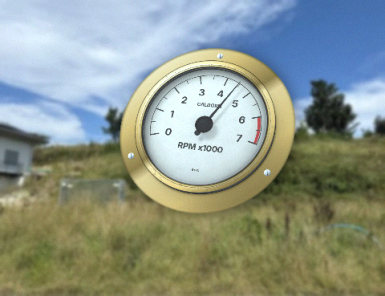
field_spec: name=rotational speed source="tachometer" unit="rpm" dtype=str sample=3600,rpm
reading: 4500,rpm
